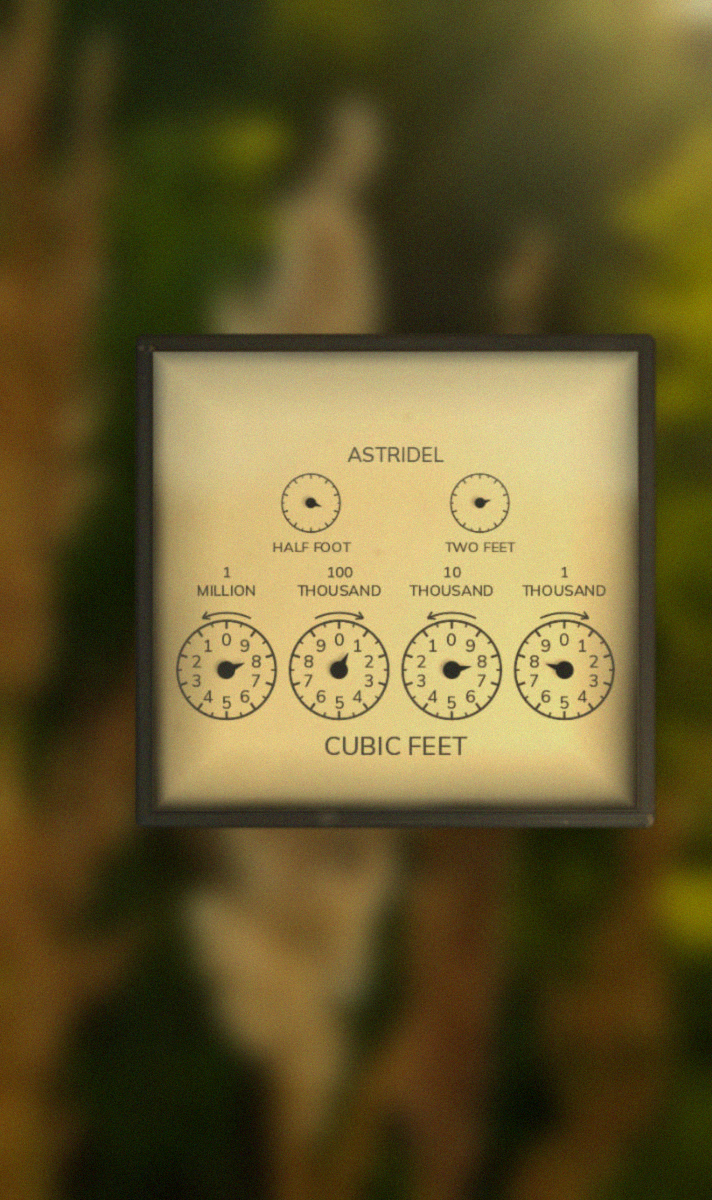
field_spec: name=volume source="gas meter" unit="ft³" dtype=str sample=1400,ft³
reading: 807800,ft³
